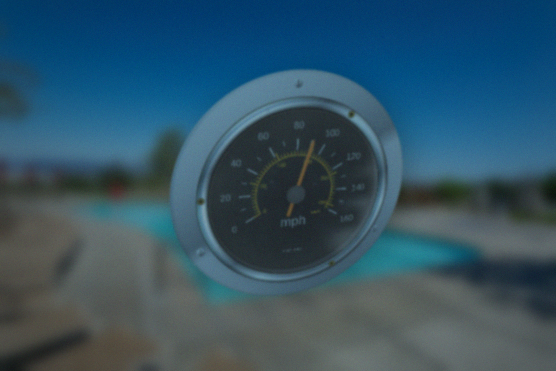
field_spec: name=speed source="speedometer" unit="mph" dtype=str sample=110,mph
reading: 90,mph
